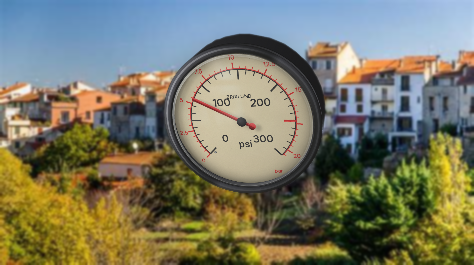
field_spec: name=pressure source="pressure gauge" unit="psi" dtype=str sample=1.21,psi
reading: 80,psi
